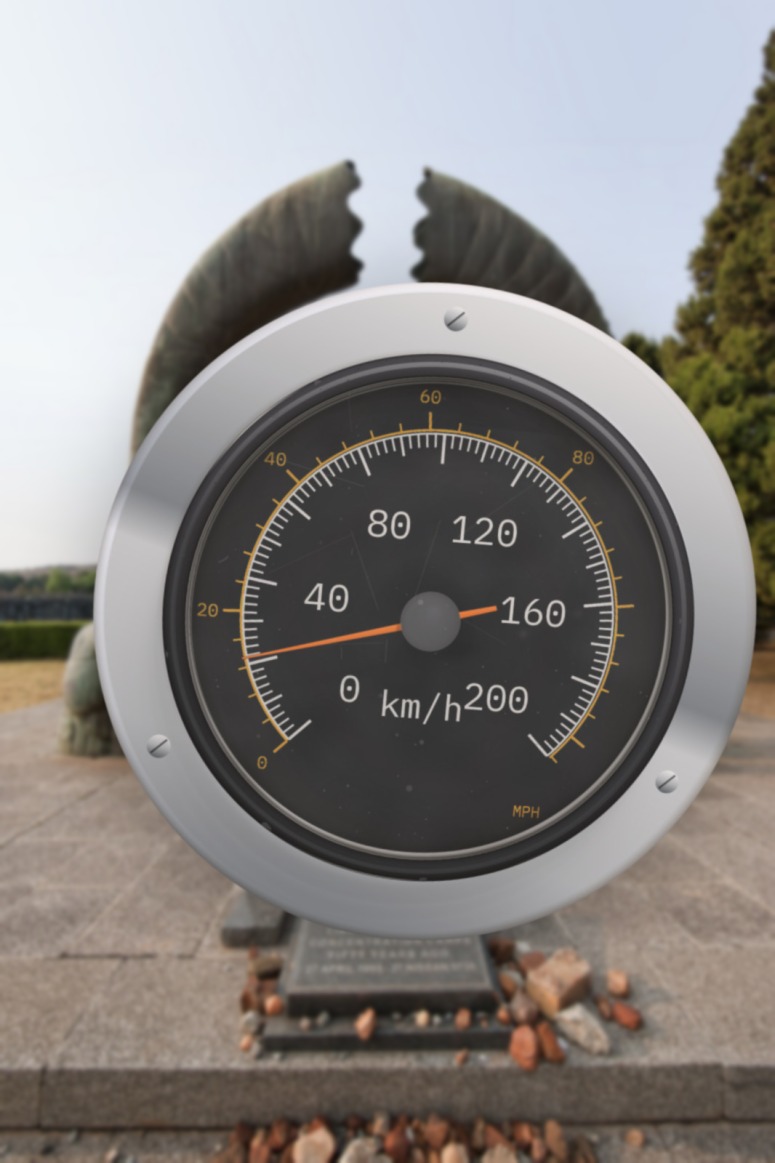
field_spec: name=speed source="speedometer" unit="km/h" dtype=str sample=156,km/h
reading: 22,km/h
